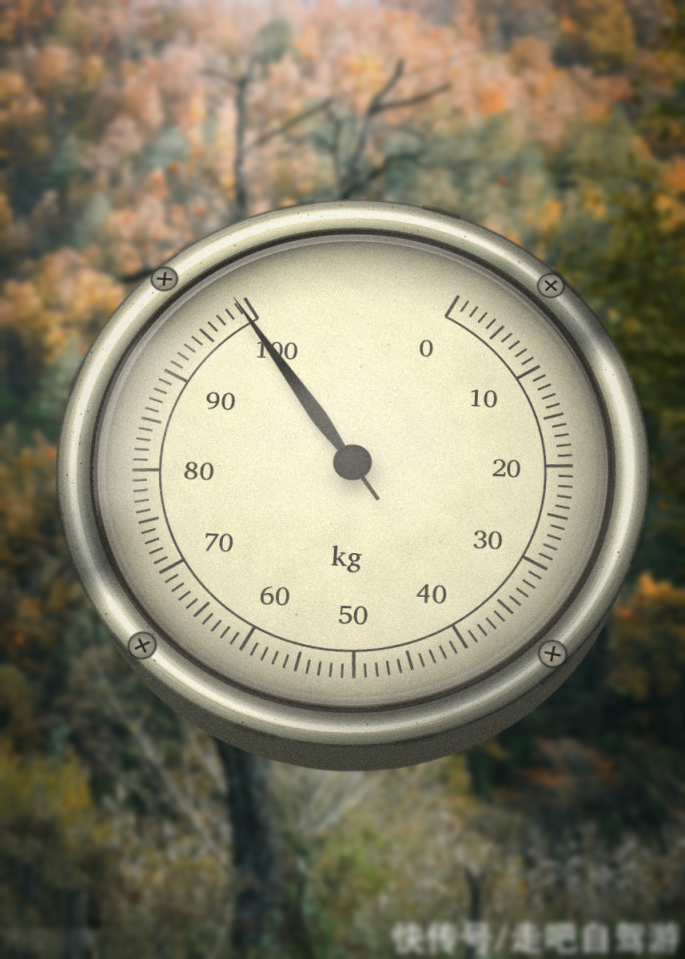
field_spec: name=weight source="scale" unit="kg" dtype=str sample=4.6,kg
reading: 99,kg
